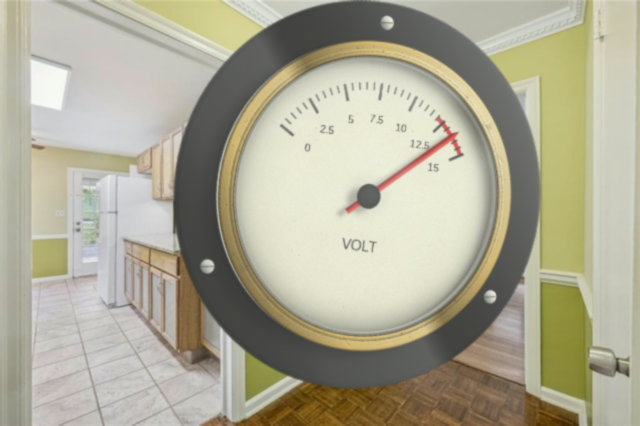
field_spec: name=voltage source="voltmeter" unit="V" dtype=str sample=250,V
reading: 13.5,V
